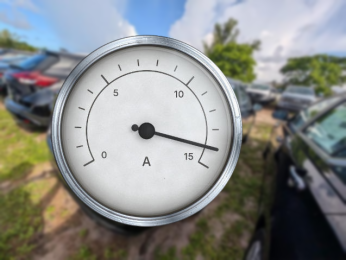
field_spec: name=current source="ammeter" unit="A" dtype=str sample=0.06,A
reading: 14,A
